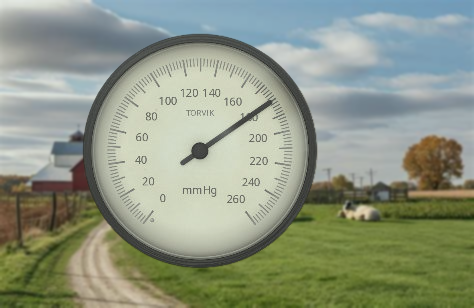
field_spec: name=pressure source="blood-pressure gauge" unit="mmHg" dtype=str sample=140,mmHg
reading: 180,mmHg
